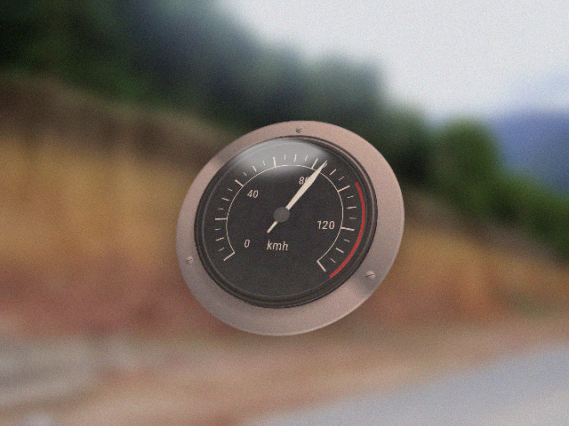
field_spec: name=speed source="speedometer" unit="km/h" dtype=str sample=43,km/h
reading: 85,km/h
